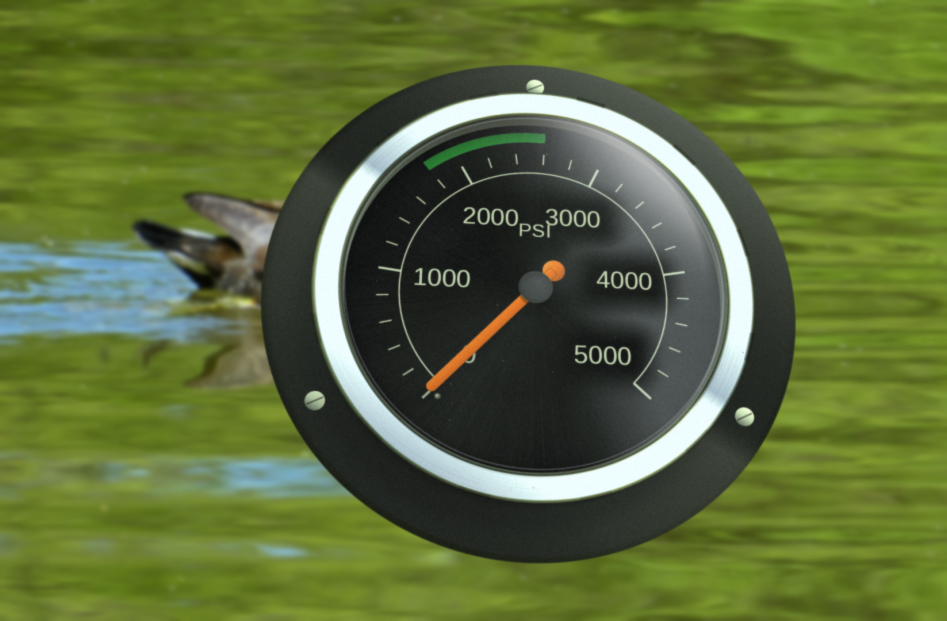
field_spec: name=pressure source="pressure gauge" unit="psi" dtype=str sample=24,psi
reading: 0,psi
